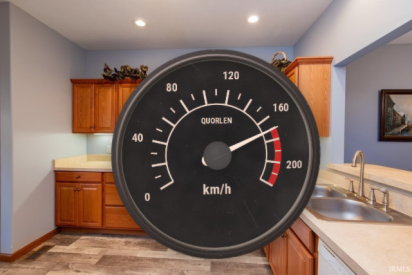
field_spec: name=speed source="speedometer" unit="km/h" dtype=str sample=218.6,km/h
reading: 170,km/h
